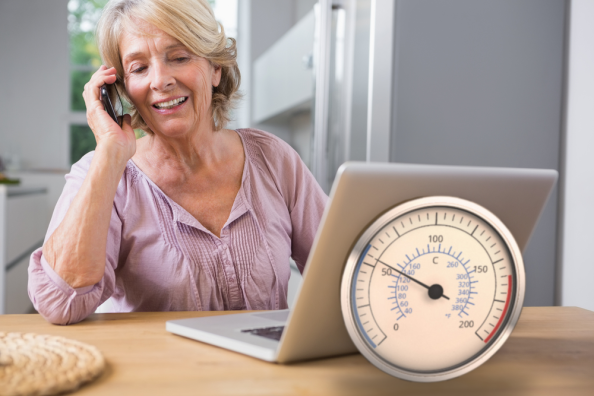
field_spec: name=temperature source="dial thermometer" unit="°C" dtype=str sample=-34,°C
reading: 55,°C
